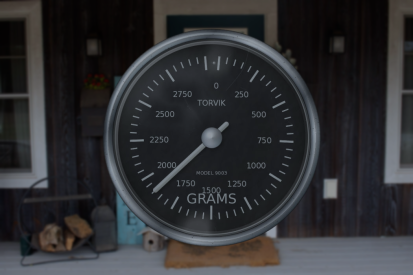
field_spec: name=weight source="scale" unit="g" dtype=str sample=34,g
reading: 1900,g
